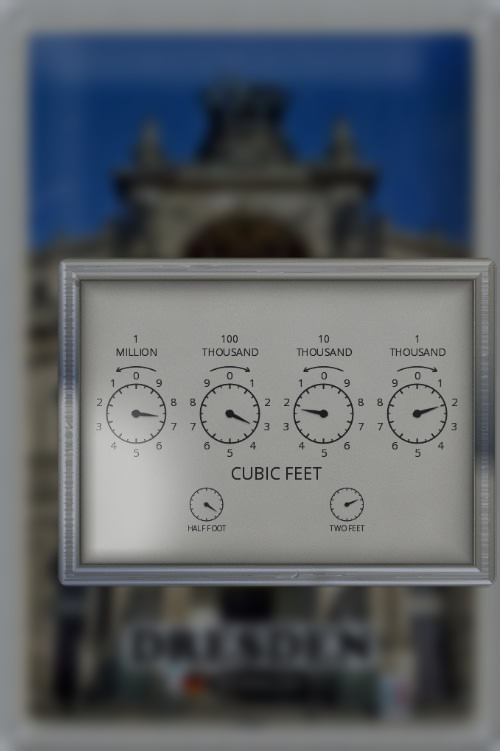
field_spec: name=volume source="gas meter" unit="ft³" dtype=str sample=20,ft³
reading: 732200,ft³
